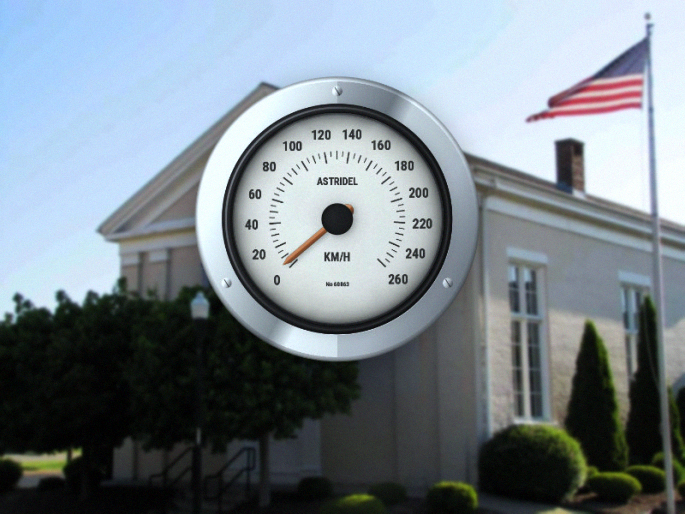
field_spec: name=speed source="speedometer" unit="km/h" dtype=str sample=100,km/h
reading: 5,km/h
